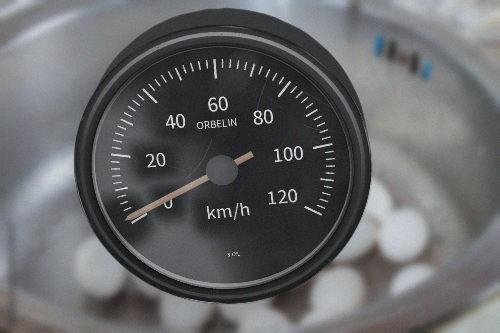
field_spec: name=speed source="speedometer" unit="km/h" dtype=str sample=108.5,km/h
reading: 2,km/h
